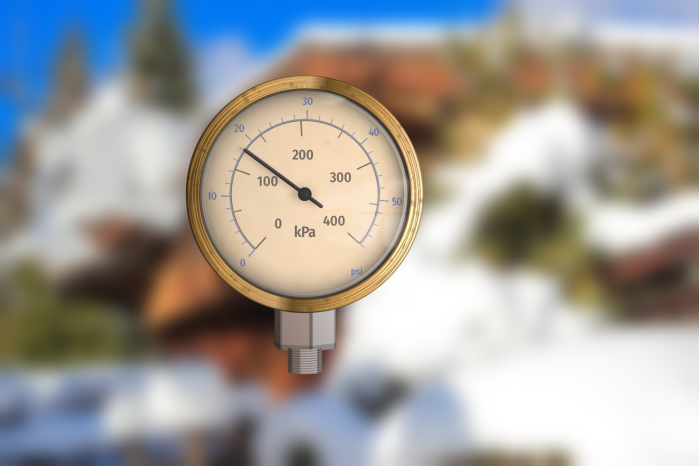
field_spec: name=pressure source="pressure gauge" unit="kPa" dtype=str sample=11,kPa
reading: 125,kPa
